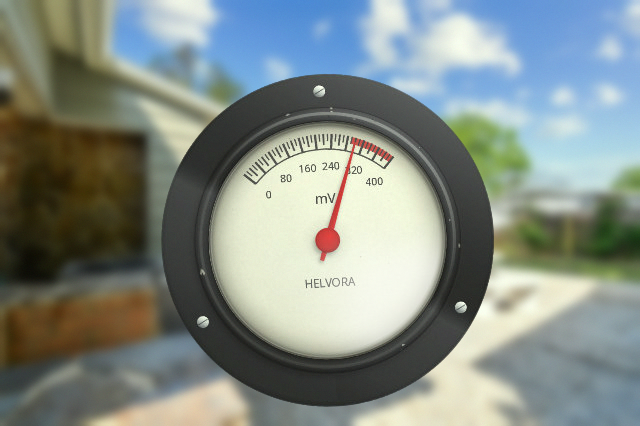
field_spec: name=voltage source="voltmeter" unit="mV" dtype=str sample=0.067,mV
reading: 300,mV
